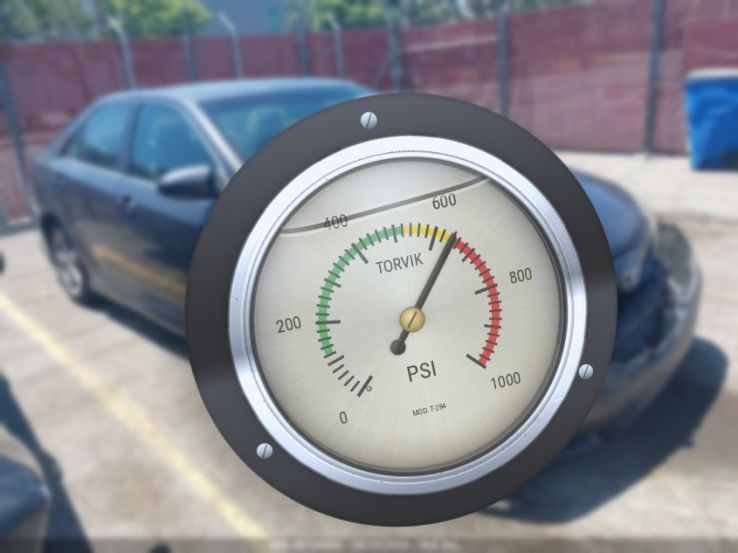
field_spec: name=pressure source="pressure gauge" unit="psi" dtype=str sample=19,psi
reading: 640,psi
